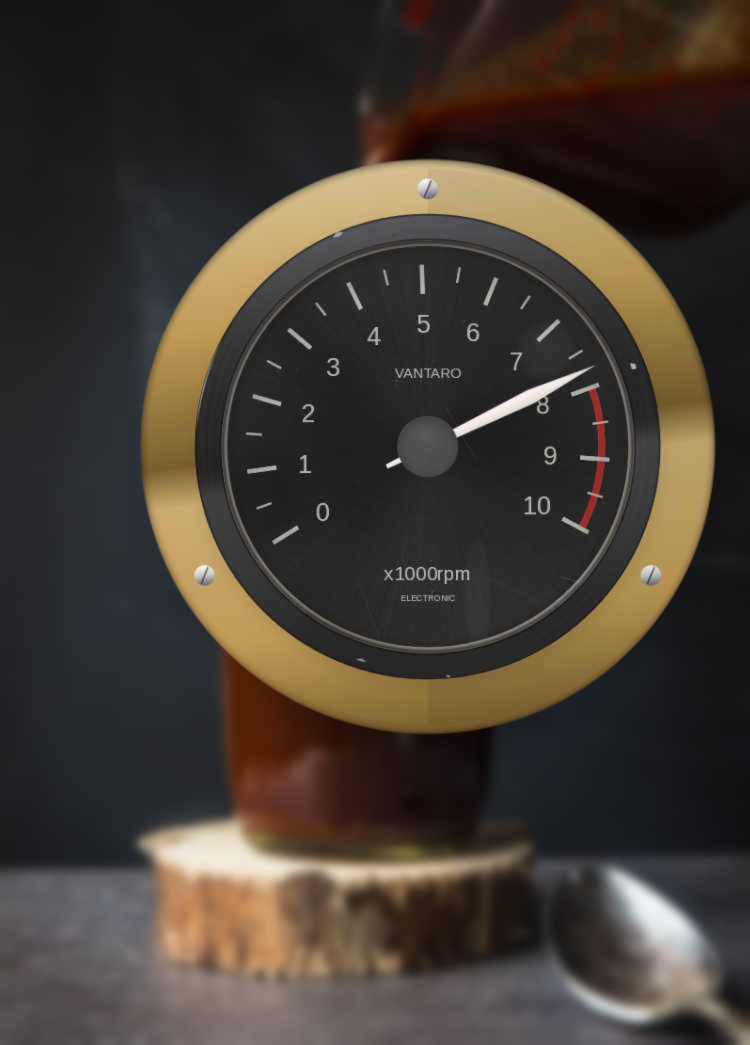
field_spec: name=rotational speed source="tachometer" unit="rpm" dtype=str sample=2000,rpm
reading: 7750,rpm
